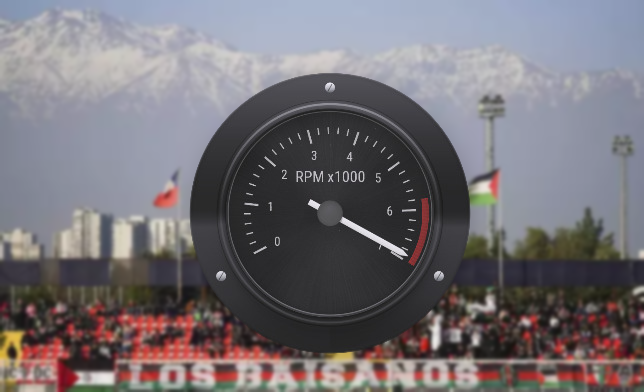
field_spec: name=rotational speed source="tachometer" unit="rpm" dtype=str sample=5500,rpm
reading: 6900,rpm
